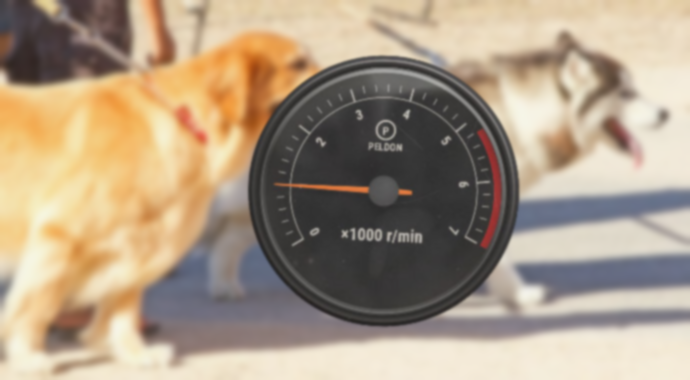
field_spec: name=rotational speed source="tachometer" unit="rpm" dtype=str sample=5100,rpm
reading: 1000,rpm
